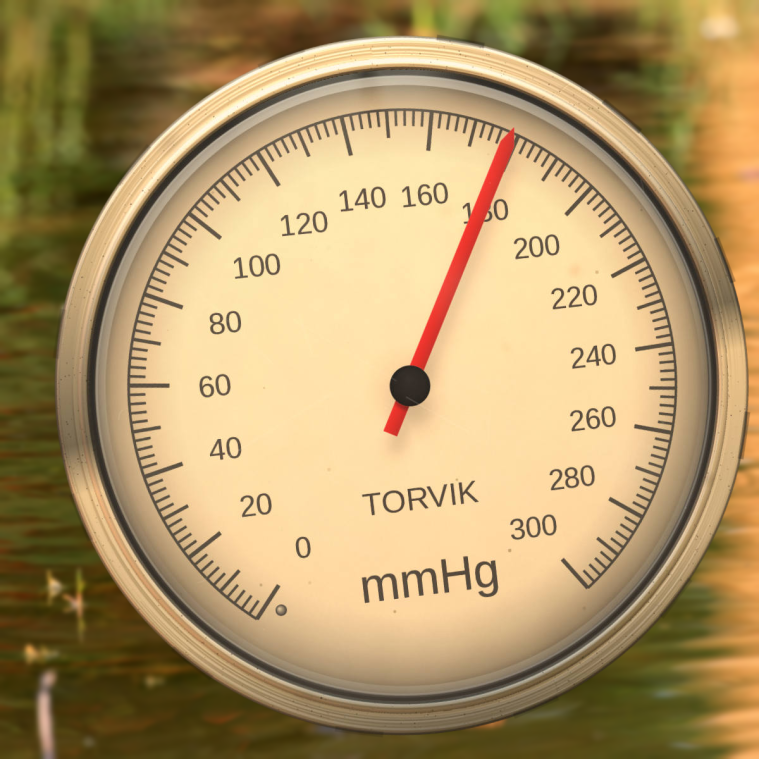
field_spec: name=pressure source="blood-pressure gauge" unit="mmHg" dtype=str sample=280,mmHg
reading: 178,mmHg
